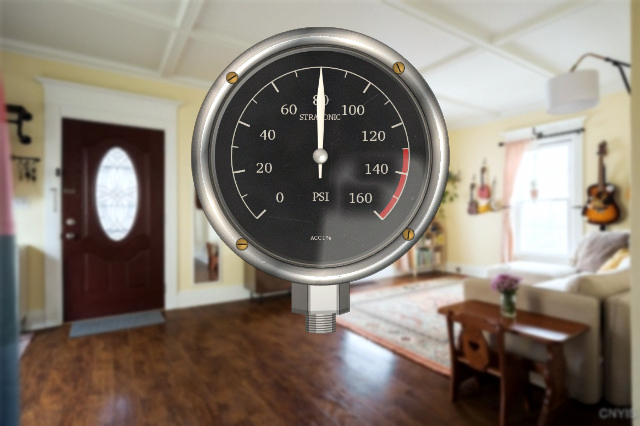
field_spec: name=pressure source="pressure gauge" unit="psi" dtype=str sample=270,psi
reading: 80,psi
